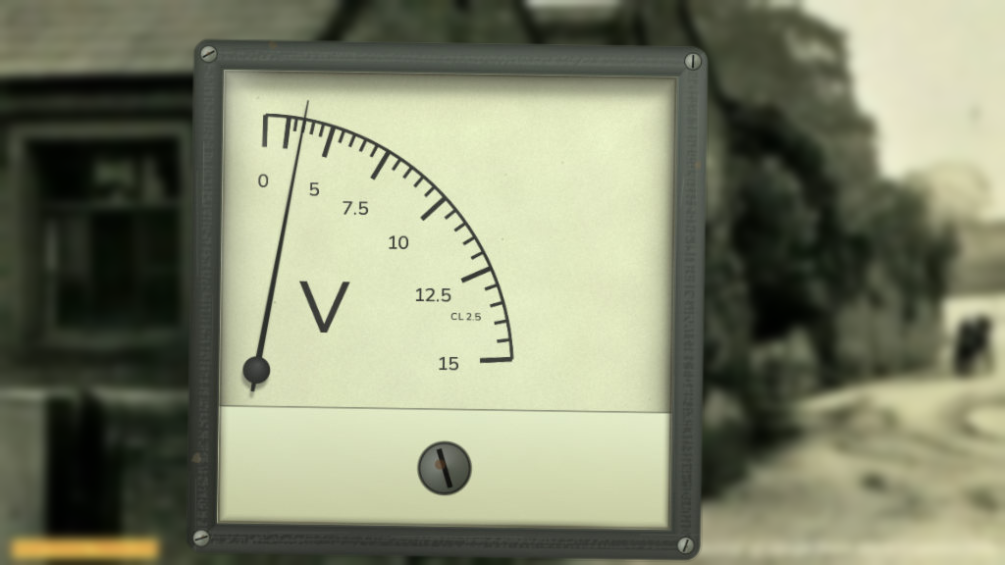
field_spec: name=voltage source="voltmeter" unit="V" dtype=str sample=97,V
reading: 3.5,V
